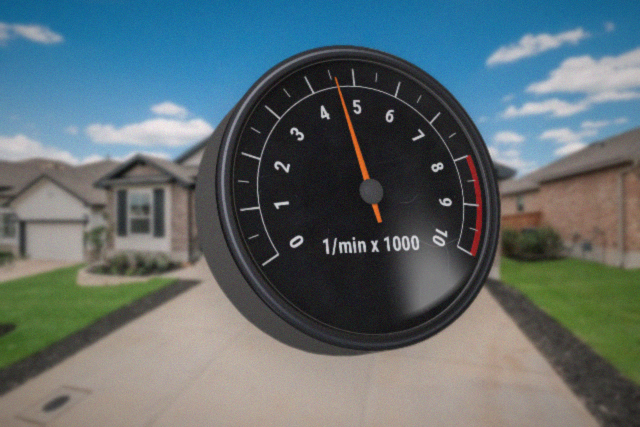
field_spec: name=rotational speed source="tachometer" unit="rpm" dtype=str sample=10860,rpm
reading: 4500,rpm
